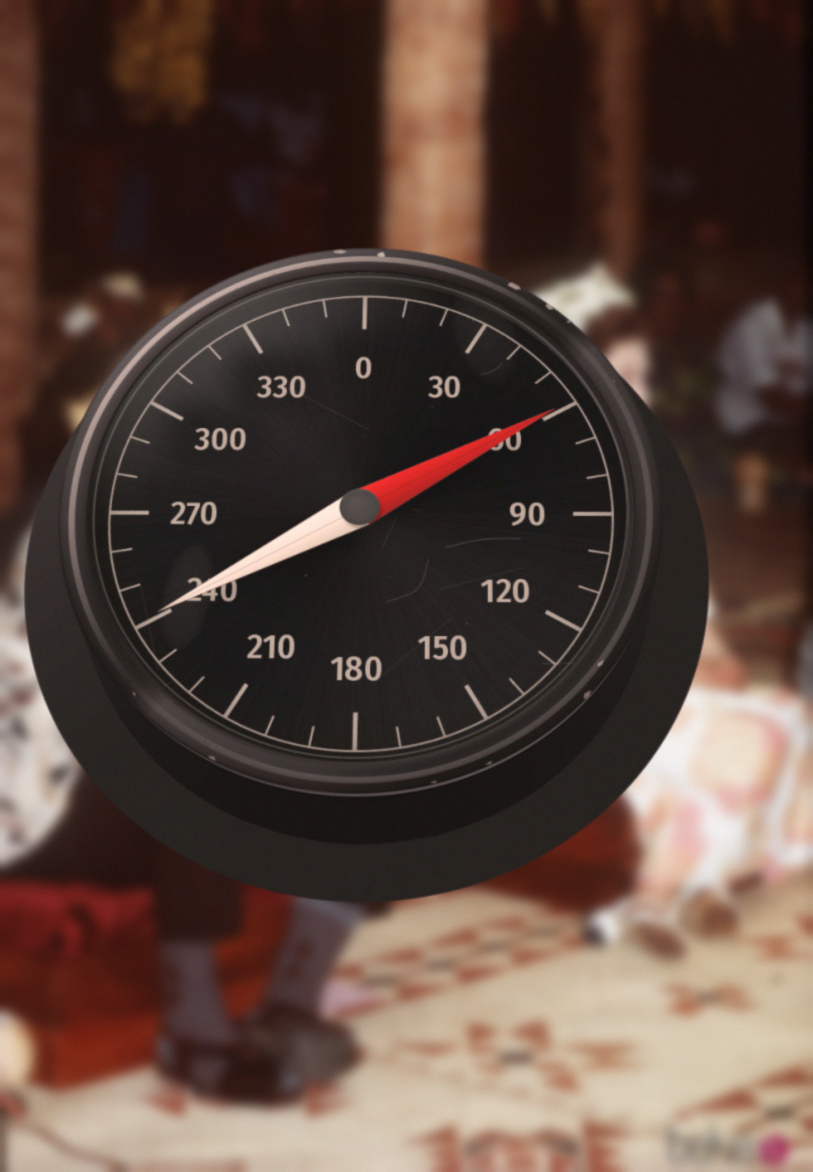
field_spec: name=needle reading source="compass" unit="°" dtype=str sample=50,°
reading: 60,°
